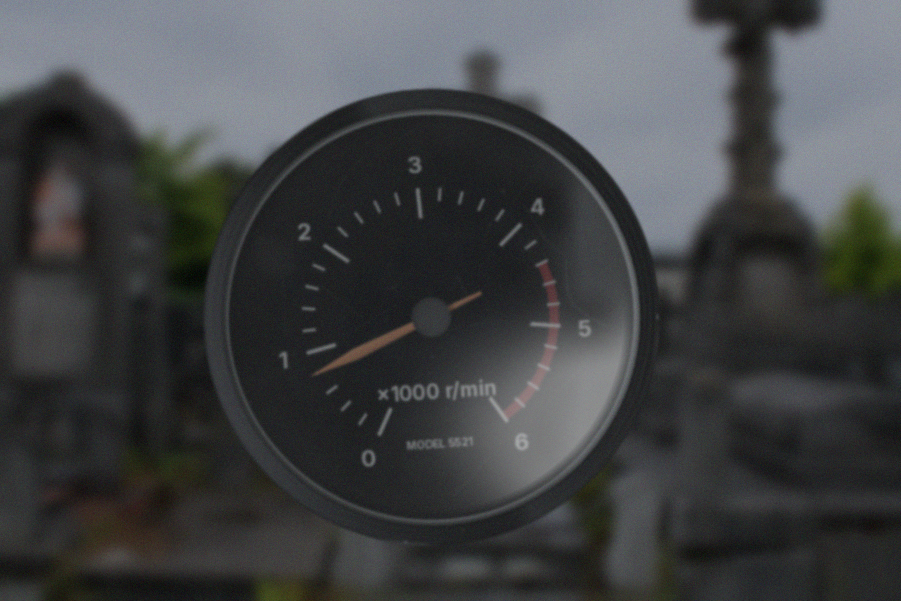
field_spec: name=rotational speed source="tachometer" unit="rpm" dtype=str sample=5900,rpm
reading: 800,rpm
